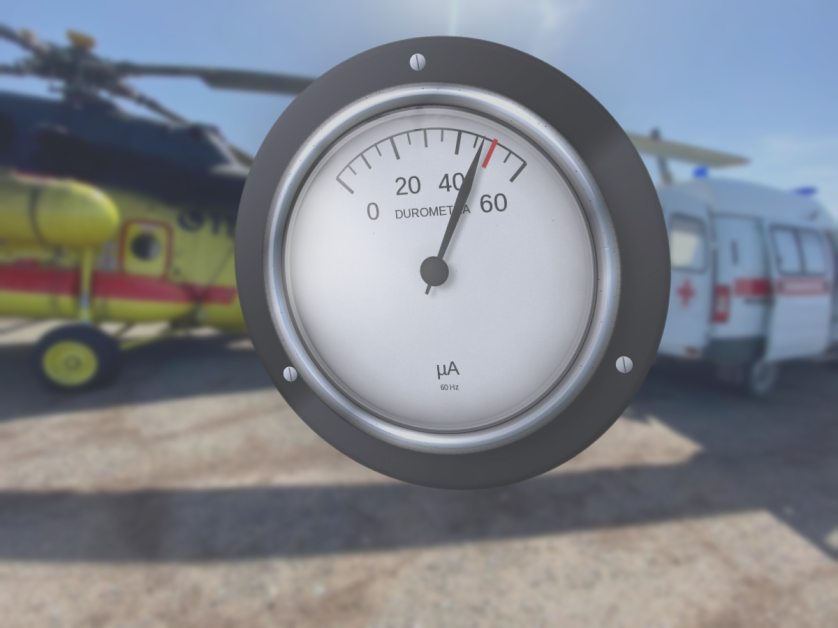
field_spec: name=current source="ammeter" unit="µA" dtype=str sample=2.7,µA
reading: 47.5,µA
